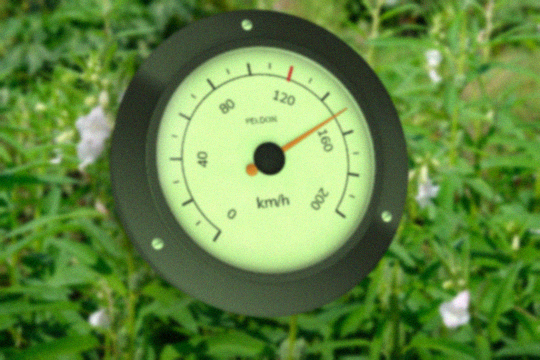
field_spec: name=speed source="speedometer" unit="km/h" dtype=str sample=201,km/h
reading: 150,km/h
